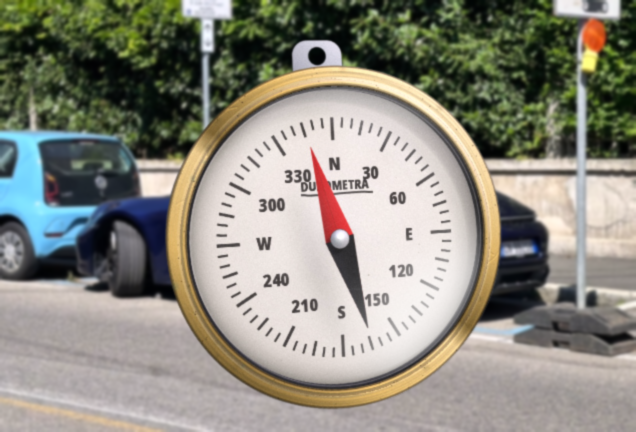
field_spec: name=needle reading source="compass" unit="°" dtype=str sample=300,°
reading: 345,°
